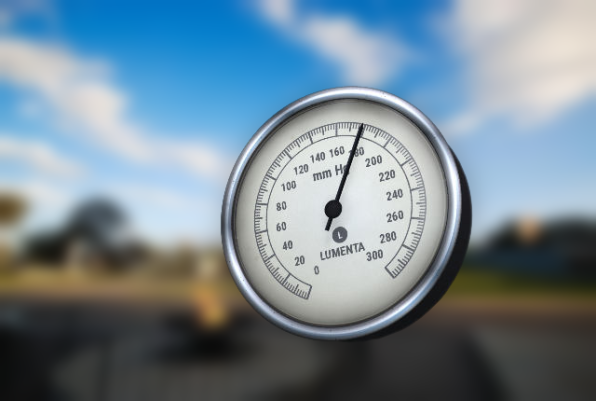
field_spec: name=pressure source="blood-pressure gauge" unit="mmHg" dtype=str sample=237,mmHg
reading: 180,mmHg
